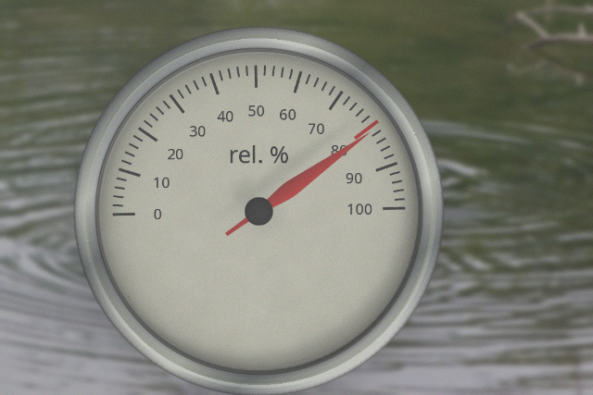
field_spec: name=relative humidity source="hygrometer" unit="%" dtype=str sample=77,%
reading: 81,%
